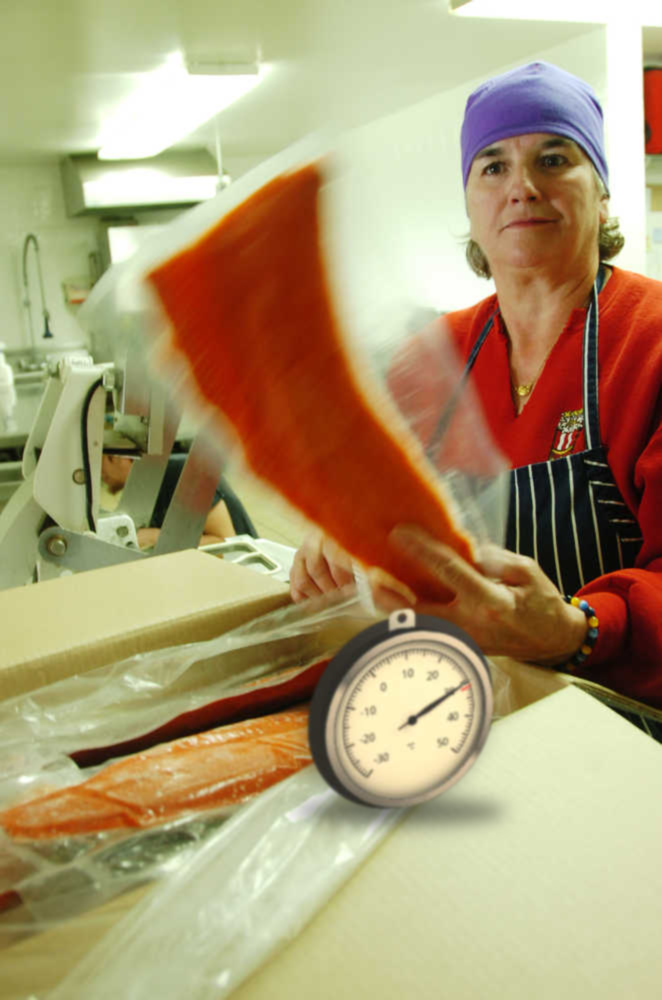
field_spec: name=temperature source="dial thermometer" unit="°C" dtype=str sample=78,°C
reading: 30,°C
